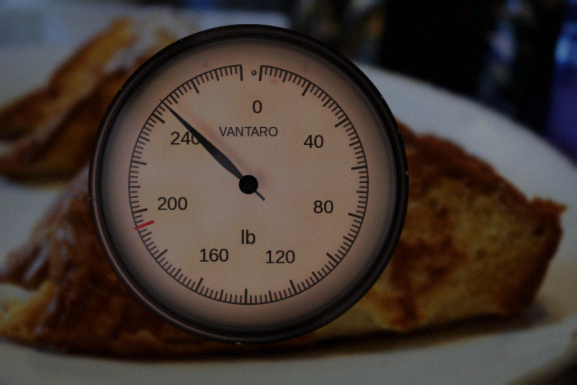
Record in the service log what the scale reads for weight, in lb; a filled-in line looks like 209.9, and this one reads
246
